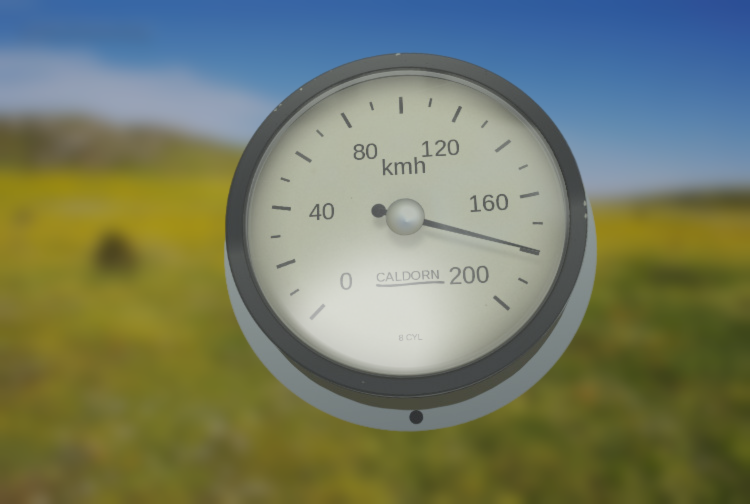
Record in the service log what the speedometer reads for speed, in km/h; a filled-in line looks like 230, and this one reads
180
